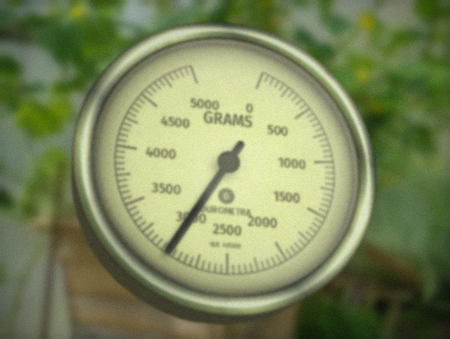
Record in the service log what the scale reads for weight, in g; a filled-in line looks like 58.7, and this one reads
3000
